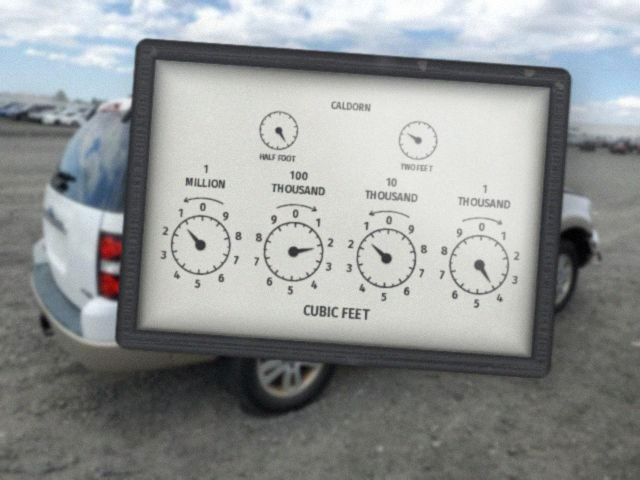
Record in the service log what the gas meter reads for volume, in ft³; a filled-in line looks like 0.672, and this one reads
121400
